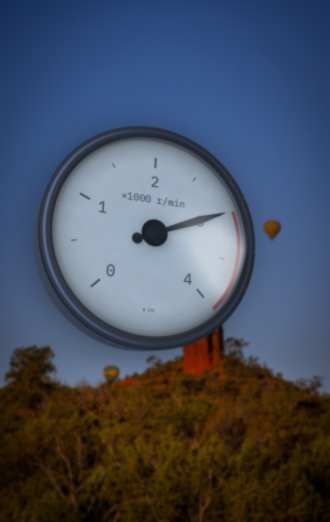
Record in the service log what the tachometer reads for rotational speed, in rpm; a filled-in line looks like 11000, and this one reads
3000
